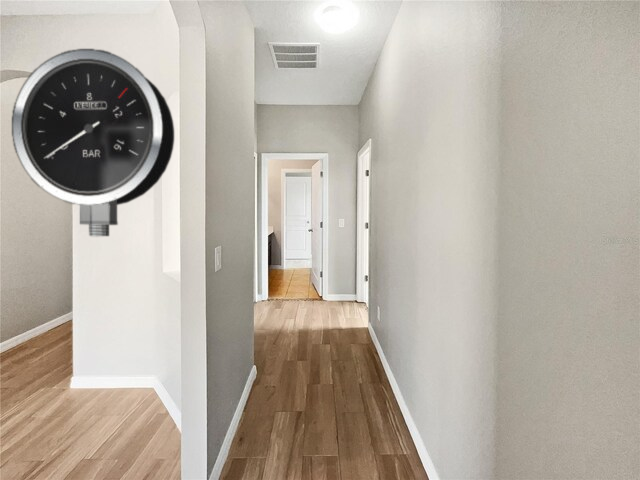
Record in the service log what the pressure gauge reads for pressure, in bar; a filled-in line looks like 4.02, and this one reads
0
